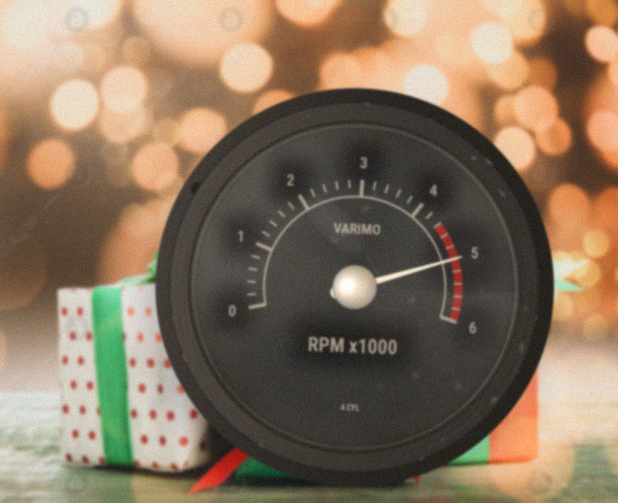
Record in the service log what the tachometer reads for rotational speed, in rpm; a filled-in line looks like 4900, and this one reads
5000
